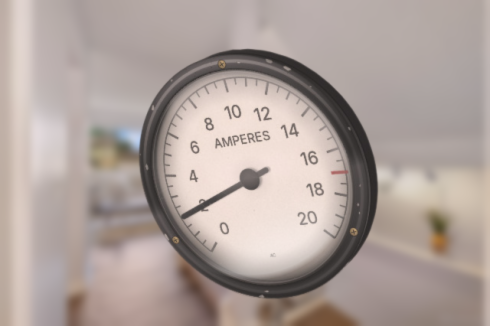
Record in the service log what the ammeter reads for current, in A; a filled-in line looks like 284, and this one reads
2
